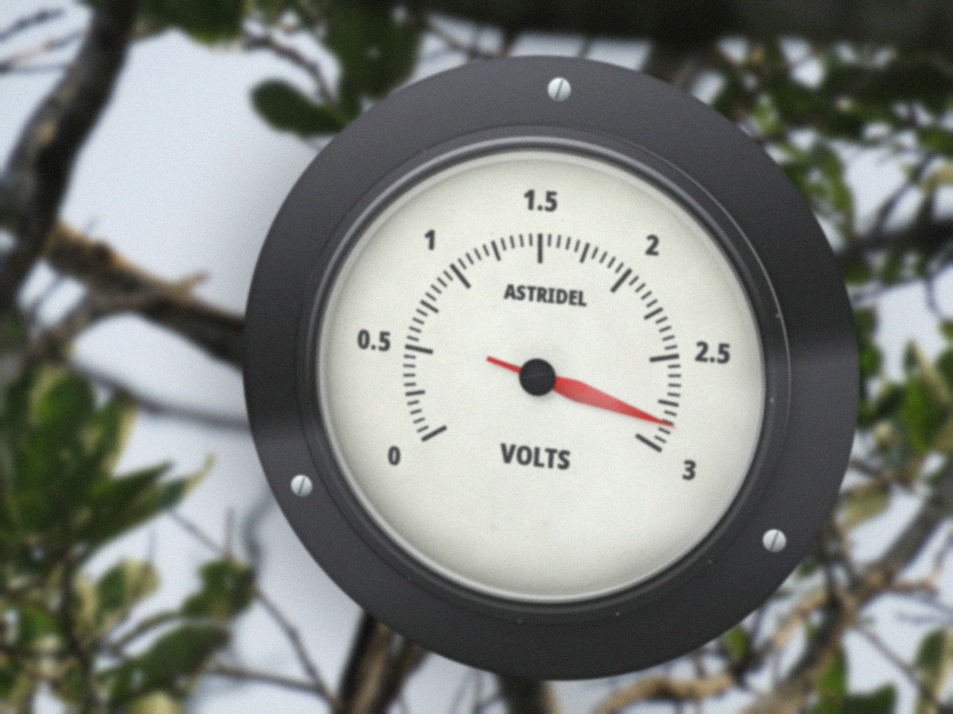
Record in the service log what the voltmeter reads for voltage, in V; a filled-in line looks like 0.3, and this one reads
2.85
